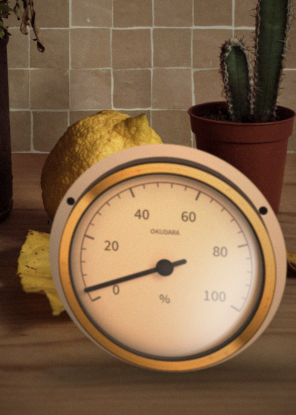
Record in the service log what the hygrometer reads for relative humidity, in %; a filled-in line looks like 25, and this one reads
4
